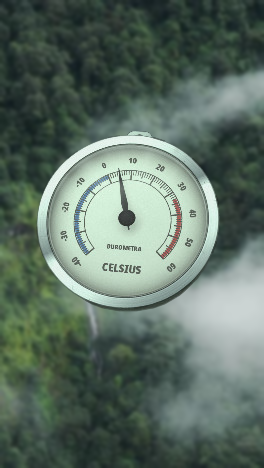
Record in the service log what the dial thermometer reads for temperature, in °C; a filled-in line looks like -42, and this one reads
5
